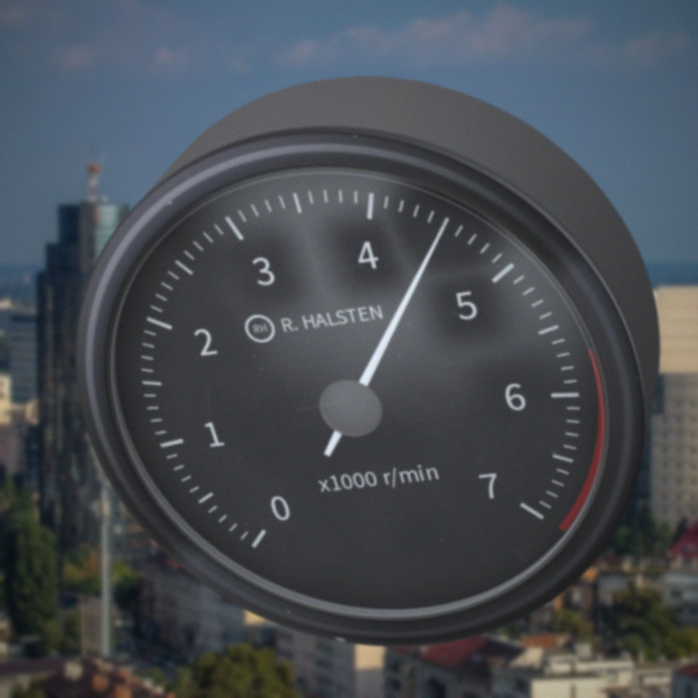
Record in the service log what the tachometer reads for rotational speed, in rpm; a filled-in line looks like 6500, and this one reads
4500
